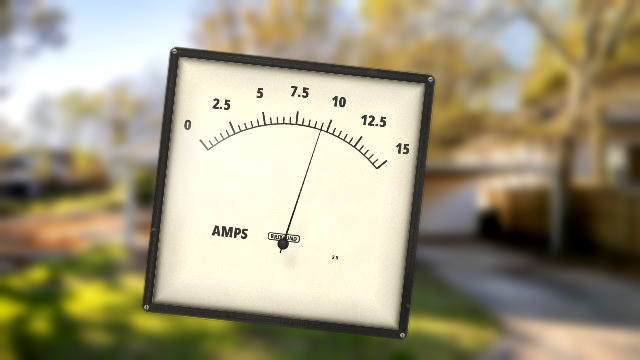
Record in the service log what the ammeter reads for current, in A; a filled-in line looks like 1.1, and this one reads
9.5
